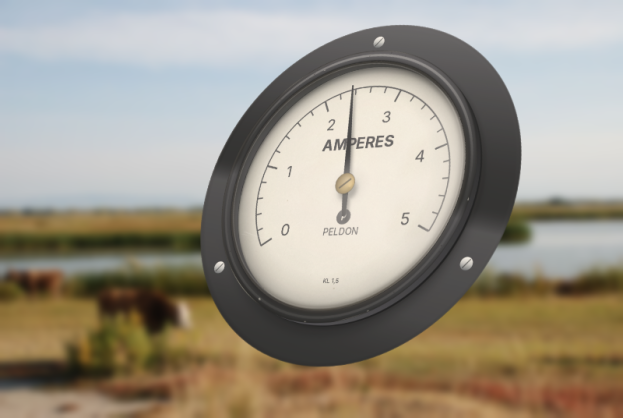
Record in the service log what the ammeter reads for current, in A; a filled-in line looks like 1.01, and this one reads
2.4
